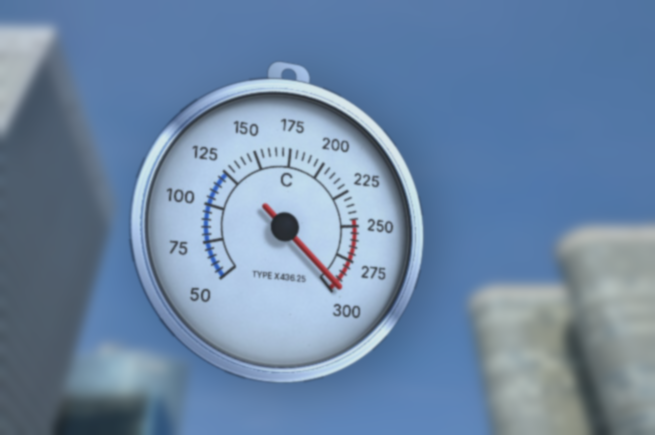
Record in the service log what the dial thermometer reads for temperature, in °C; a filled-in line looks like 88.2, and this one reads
295
